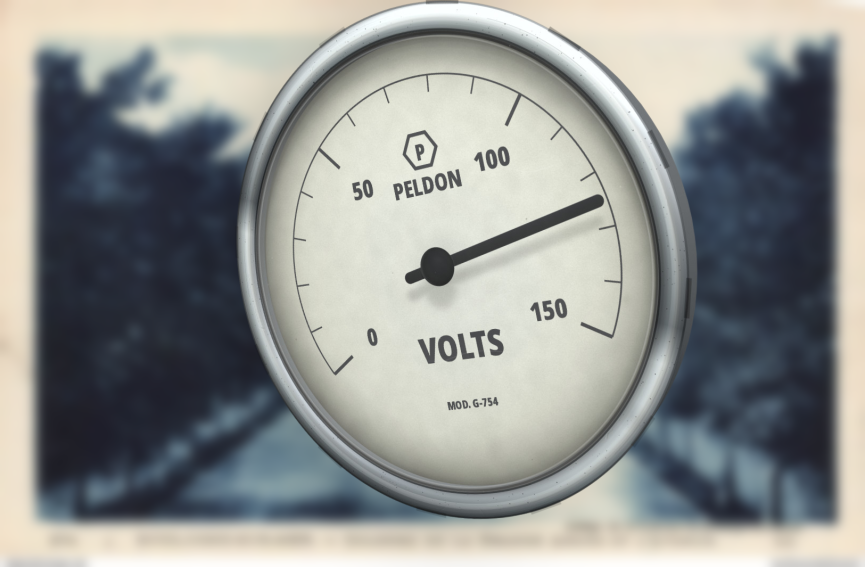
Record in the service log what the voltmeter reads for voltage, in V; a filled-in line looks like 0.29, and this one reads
125
